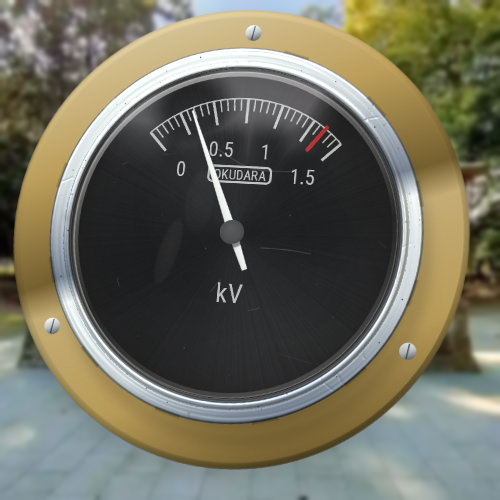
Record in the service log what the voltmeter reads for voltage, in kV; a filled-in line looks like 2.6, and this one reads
0.35
